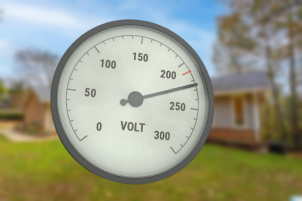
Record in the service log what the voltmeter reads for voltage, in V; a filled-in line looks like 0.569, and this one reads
225
